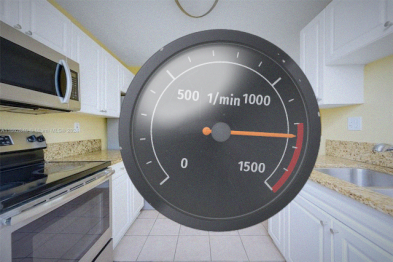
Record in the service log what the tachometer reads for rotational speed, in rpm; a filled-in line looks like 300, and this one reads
1250
